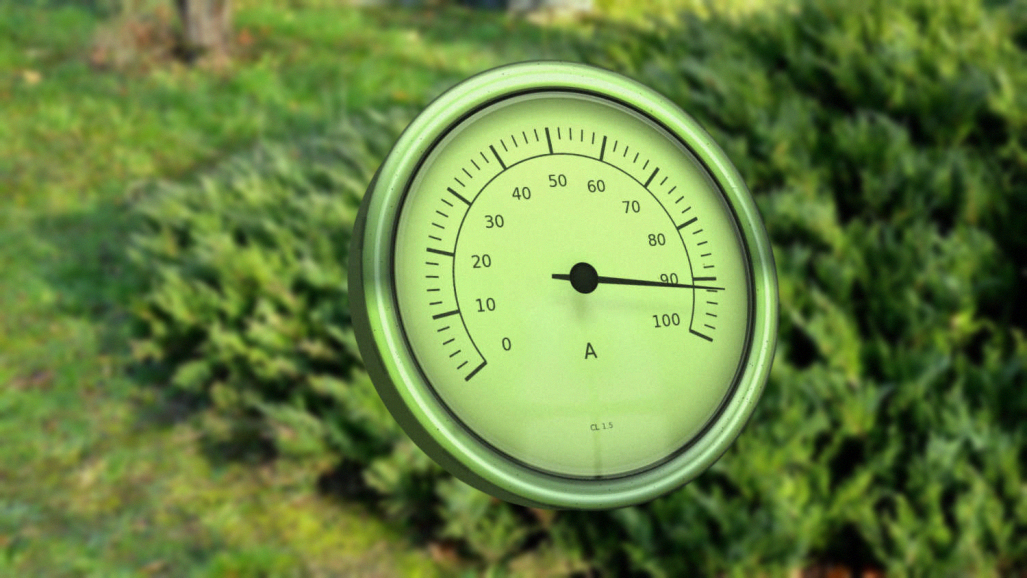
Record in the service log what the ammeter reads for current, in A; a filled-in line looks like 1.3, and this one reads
92
